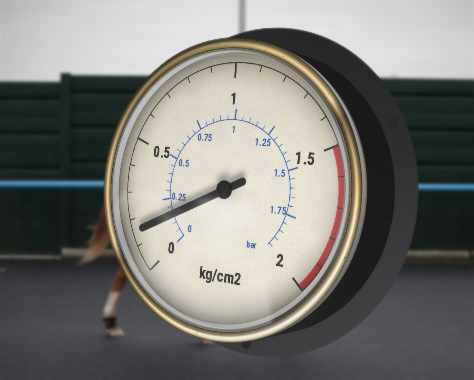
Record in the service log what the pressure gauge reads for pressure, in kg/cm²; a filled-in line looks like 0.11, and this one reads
0.15
